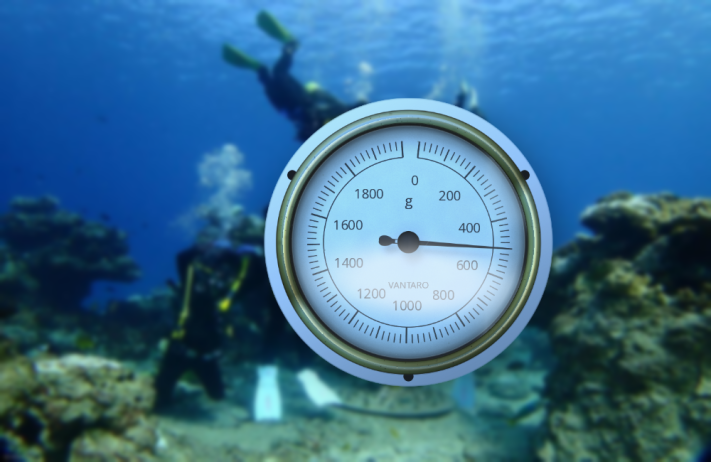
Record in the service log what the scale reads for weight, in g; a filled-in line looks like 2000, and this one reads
500
